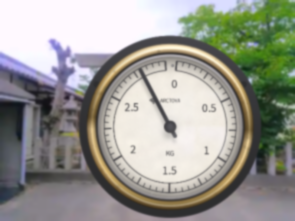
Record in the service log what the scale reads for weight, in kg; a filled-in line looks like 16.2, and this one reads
2.8
